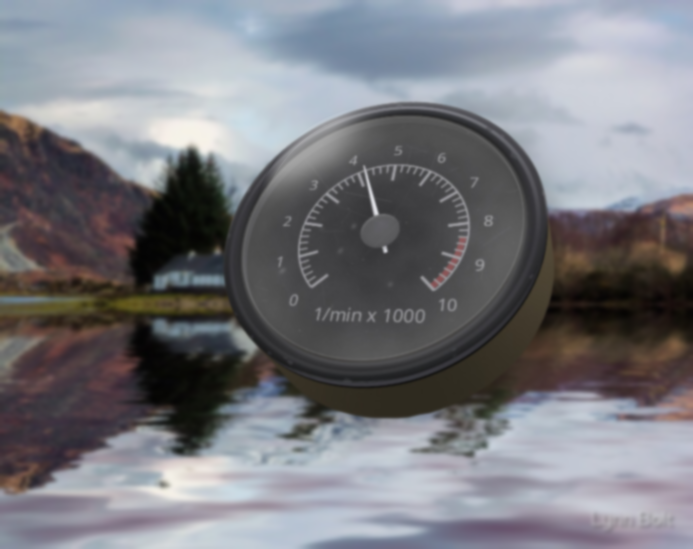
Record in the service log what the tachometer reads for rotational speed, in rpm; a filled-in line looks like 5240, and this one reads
4200
